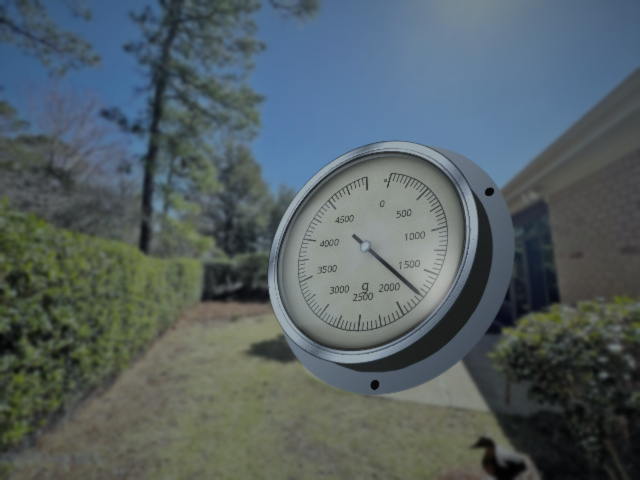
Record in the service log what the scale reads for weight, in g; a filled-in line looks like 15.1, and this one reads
1750
